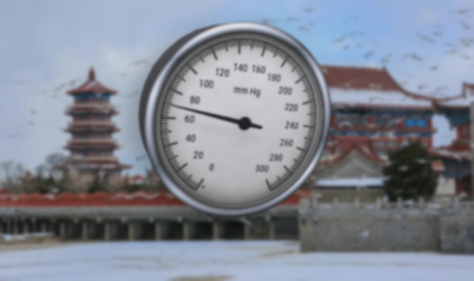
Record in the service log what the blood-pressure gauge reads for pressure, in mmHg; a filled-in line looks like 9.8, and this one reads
70
